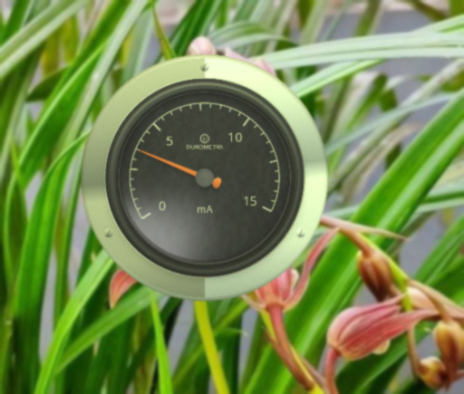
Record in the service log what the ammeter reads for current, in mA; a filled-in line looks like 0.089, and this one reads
3.5
